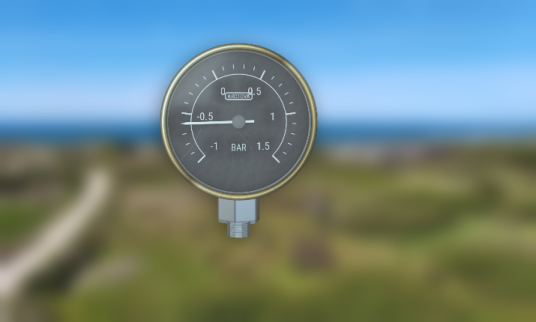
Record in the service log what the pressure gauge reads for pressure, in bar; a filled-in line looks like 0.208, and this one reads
-0.6
